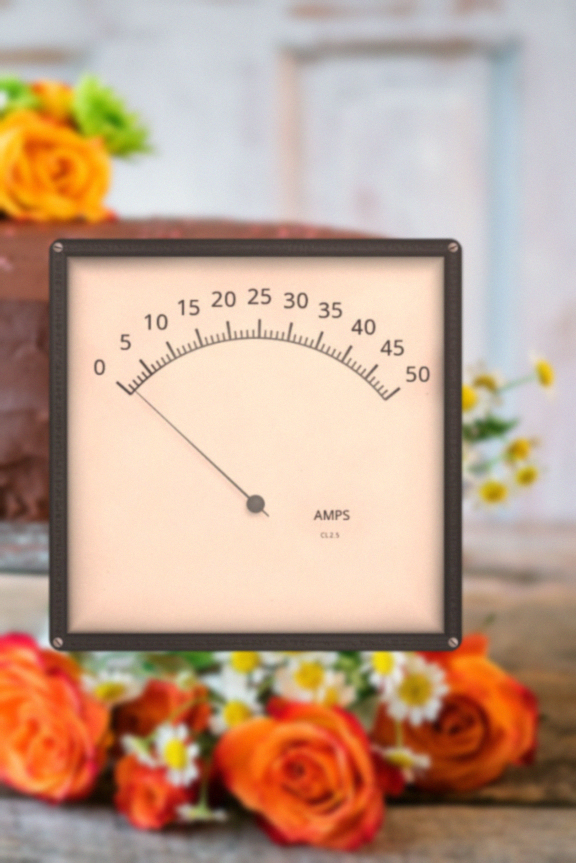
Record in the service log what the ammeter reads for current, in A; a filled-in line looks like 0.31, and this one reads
1
